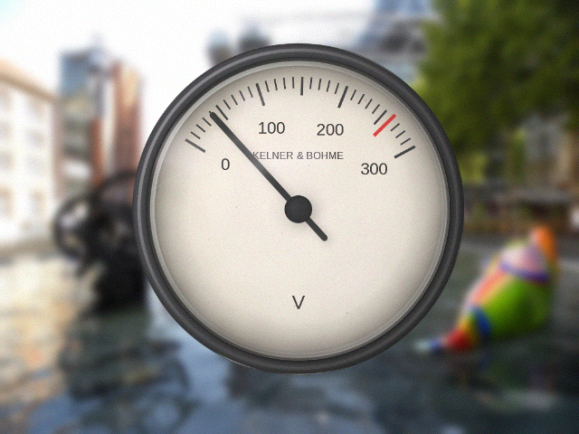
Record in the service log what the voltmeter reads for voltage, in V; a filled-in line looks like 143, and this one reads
40
